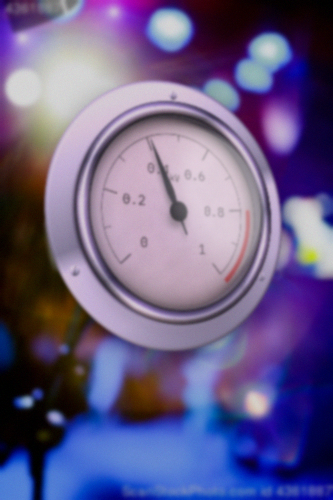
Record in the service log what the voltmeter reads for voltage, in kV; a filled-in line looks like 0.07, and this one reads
0.4
